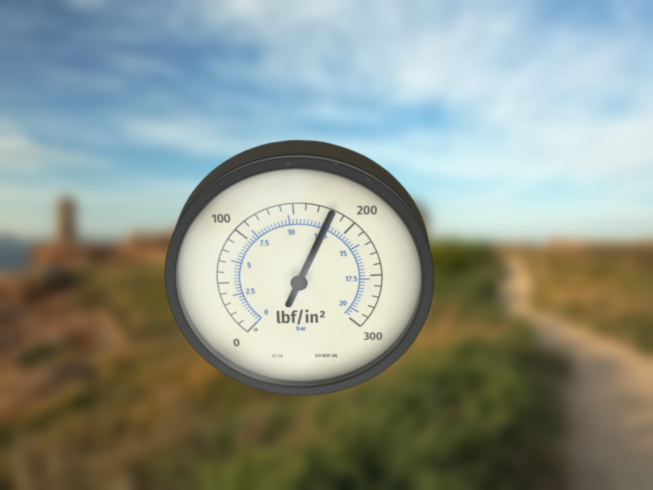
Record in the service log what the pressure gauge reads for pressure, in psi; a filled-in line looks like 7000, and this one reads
180
